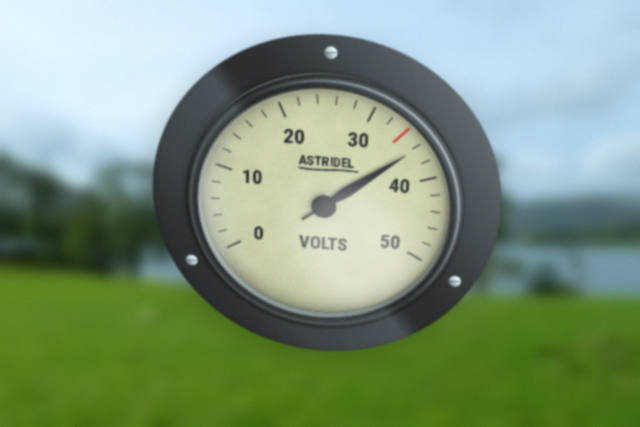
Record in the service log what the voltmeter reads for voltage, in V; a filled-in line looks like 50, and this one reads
36
